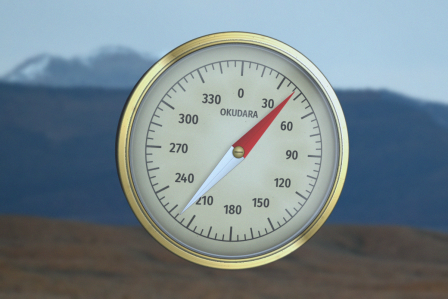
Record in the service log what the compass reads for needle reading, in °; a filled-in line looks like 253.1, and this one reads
40
